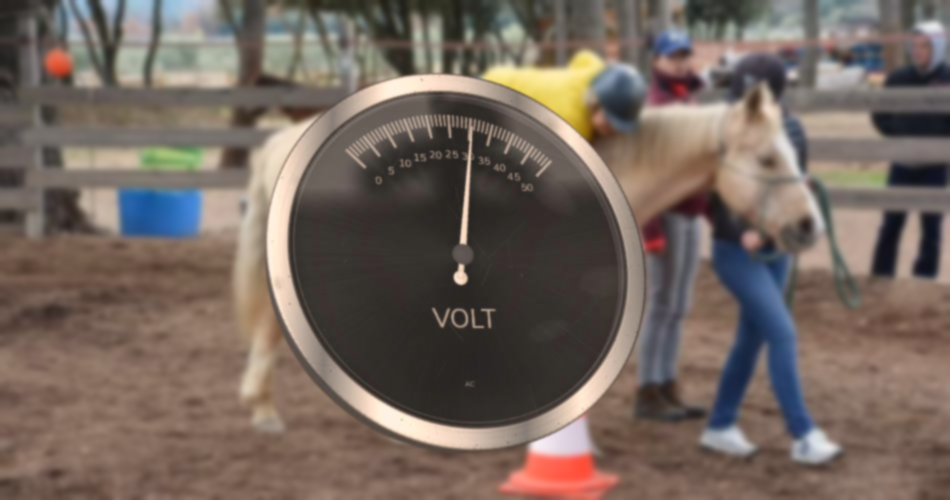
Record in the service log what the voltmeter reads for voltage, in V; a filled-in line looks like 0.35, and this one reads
30
